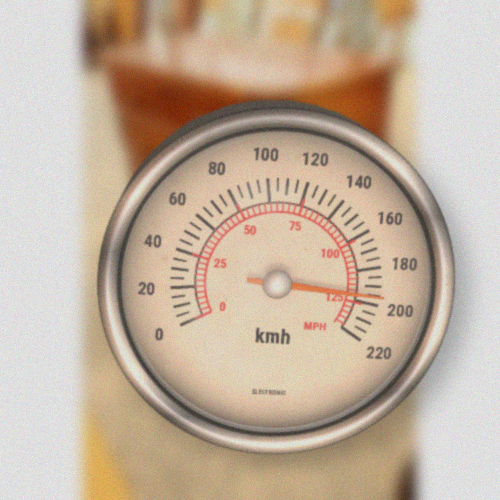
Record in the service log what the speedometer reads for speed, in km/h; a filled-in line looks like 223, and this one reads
195
